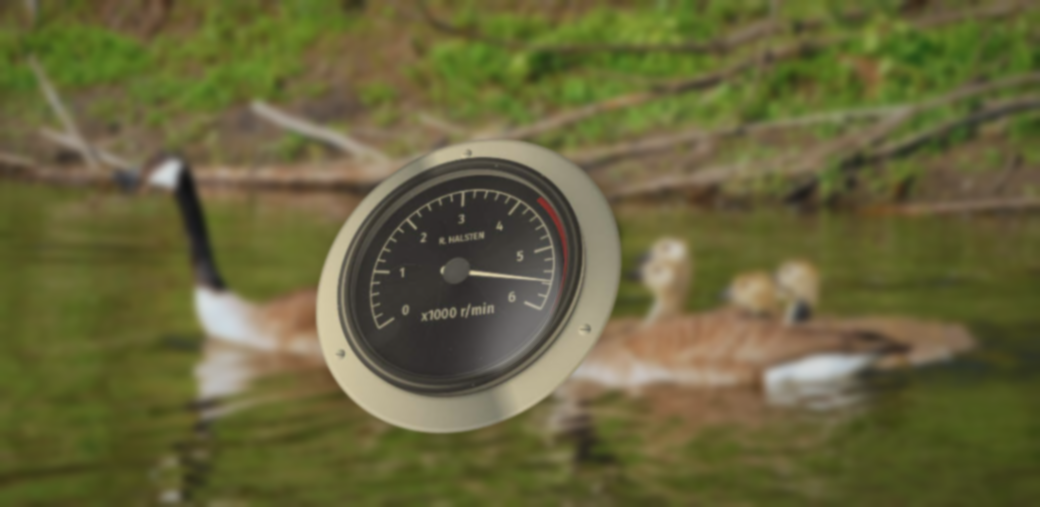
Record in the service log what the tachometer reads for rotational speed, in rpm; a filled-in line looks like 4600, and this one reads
5600
